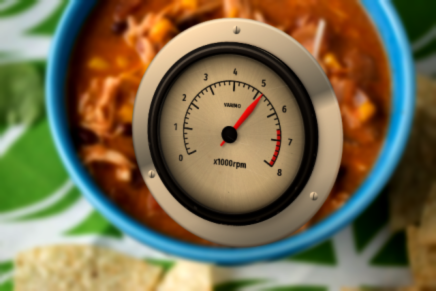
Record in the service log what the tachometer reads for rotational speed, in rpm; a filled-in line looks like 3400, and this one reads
5200
